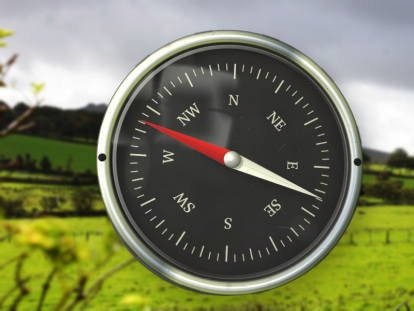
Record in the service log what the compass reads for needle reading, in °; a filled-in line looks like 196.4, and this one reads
290
